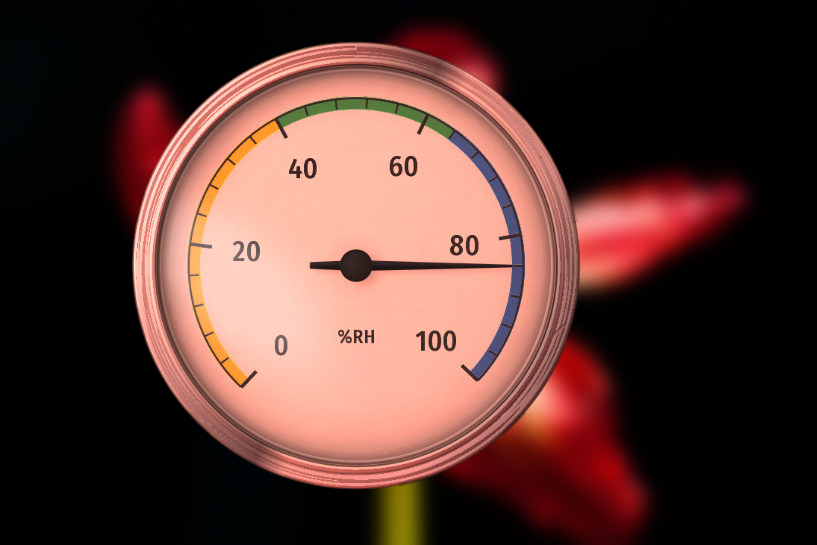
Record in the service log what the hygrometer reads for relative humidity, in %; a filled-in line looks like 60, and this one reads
84
